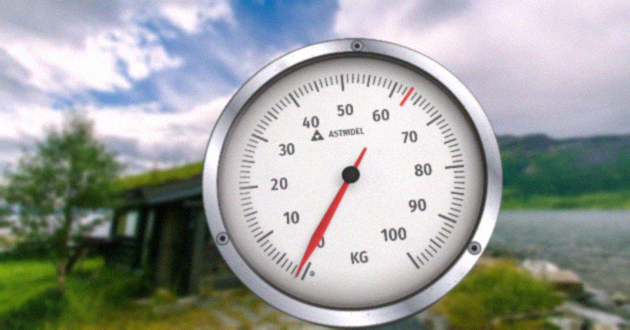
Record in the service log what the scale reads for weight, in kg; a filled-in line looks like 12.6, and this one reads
1
